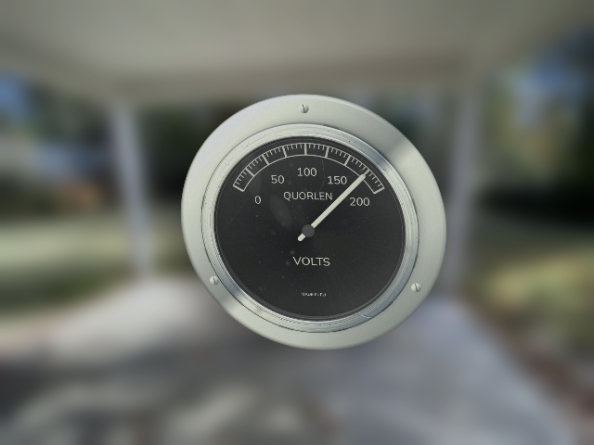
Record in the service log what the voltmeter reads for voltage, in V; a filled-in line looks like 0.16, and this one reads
175
